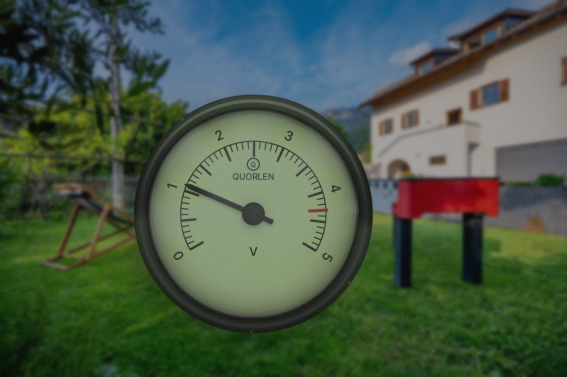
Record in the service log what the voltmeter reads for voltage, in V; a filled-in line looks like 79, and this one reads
1.1
